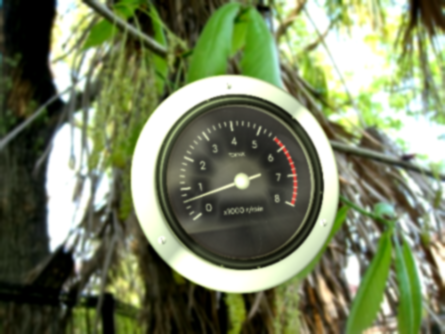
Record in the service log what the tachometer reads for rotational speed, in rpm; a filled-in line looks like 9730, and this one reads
600
